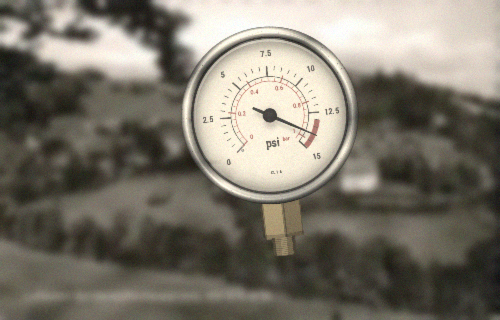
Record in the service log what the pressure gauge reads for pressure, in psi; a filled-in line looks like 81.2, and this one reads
14
